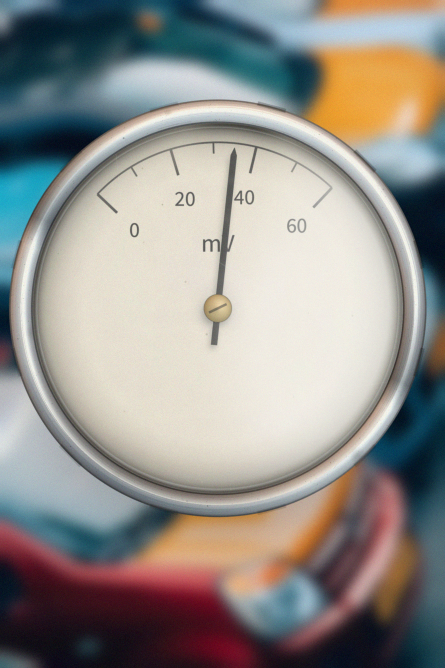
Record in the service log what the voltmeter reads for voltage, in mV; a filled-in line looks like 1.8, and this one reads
35
